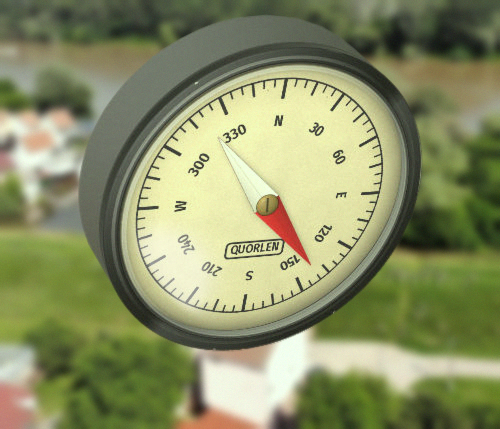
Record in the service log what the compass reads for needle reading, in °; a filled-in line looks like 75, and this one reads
140
